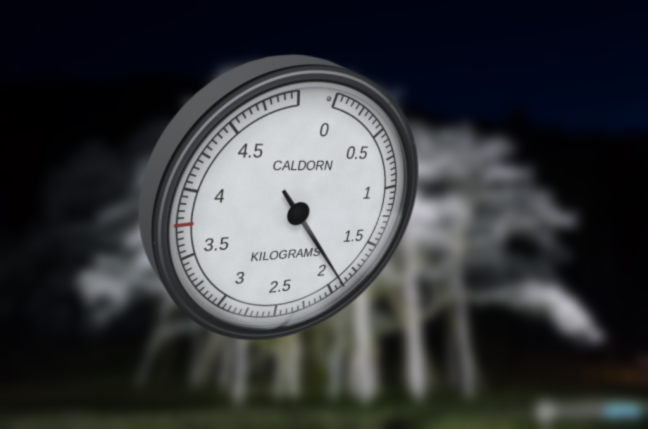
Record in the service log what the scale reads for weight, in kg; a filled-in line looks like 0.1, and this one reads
1.9
